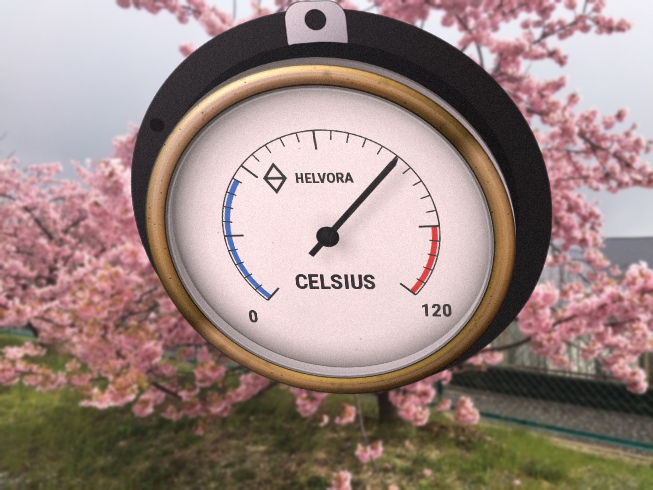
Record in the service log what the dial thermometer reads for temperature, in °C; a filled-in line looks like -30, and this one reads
80
